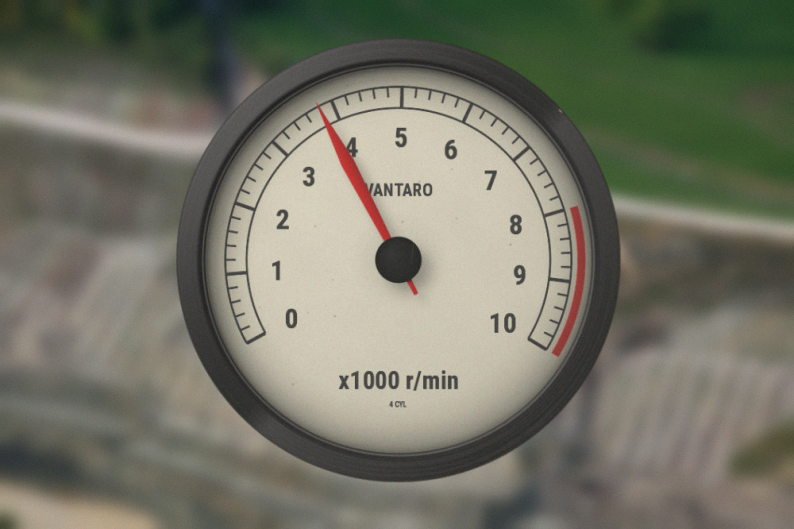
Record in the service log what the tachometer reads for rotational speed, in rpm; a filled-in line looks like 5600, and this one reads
3800
